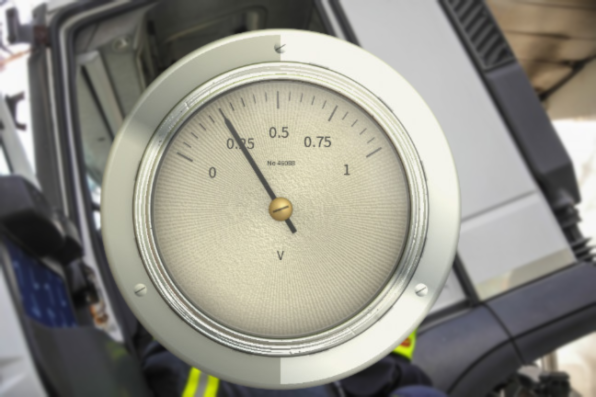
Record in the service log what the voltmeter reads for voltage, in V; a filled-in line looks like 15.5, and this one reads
0.25
